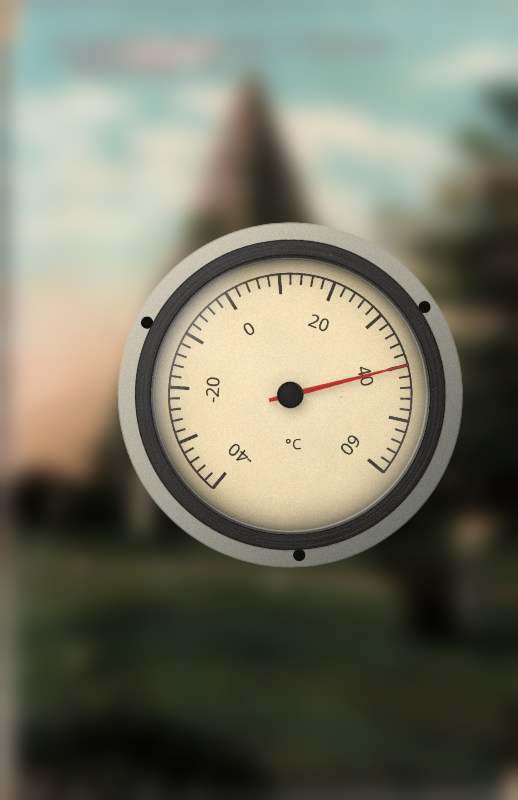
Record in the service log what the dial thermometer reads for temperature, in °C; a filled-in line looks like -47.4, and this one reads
40
